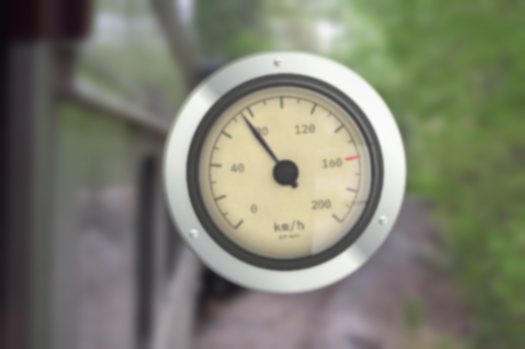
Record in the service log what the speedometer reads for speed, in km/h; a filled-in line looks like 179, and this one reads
75
